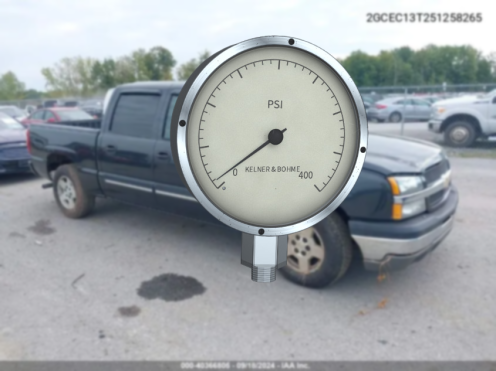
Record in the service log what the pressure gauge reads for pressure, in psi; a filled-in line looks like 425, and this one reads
10
